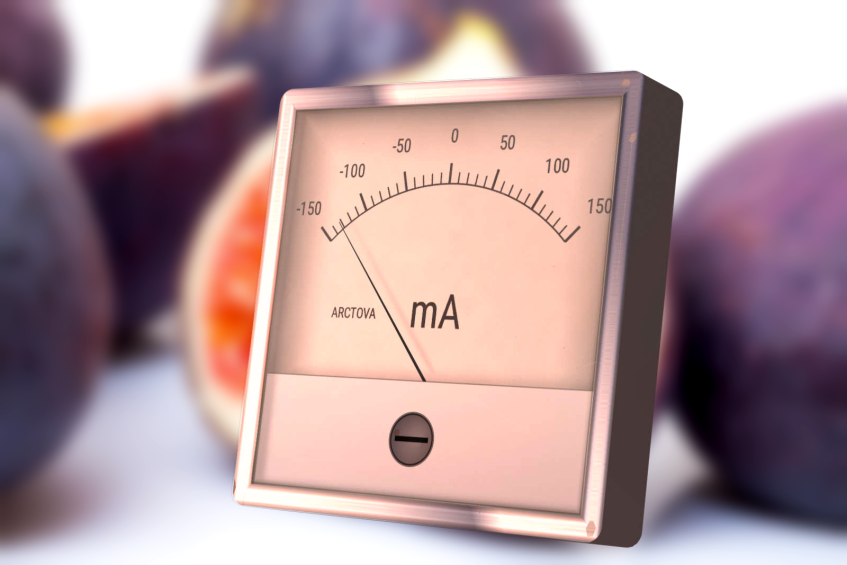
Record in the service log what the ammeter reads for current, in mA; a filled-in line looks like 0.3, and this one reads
-130
